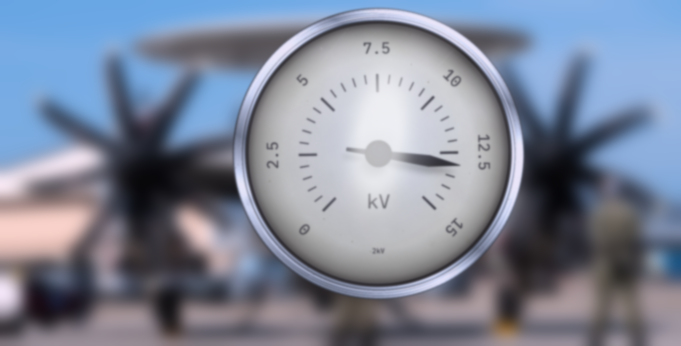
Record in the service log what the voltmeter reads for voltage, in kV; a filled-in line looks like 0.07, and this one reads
13
